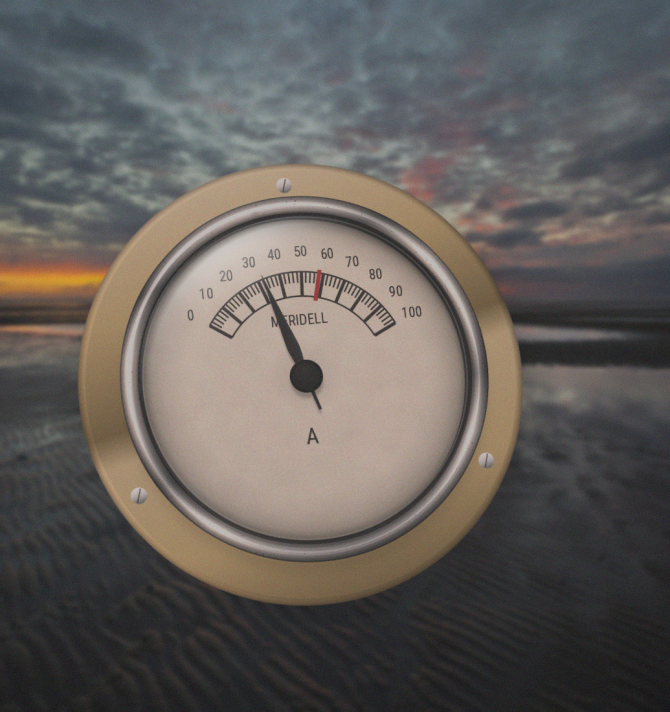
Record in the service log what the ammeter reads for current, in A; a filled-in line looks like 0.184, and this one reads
32
